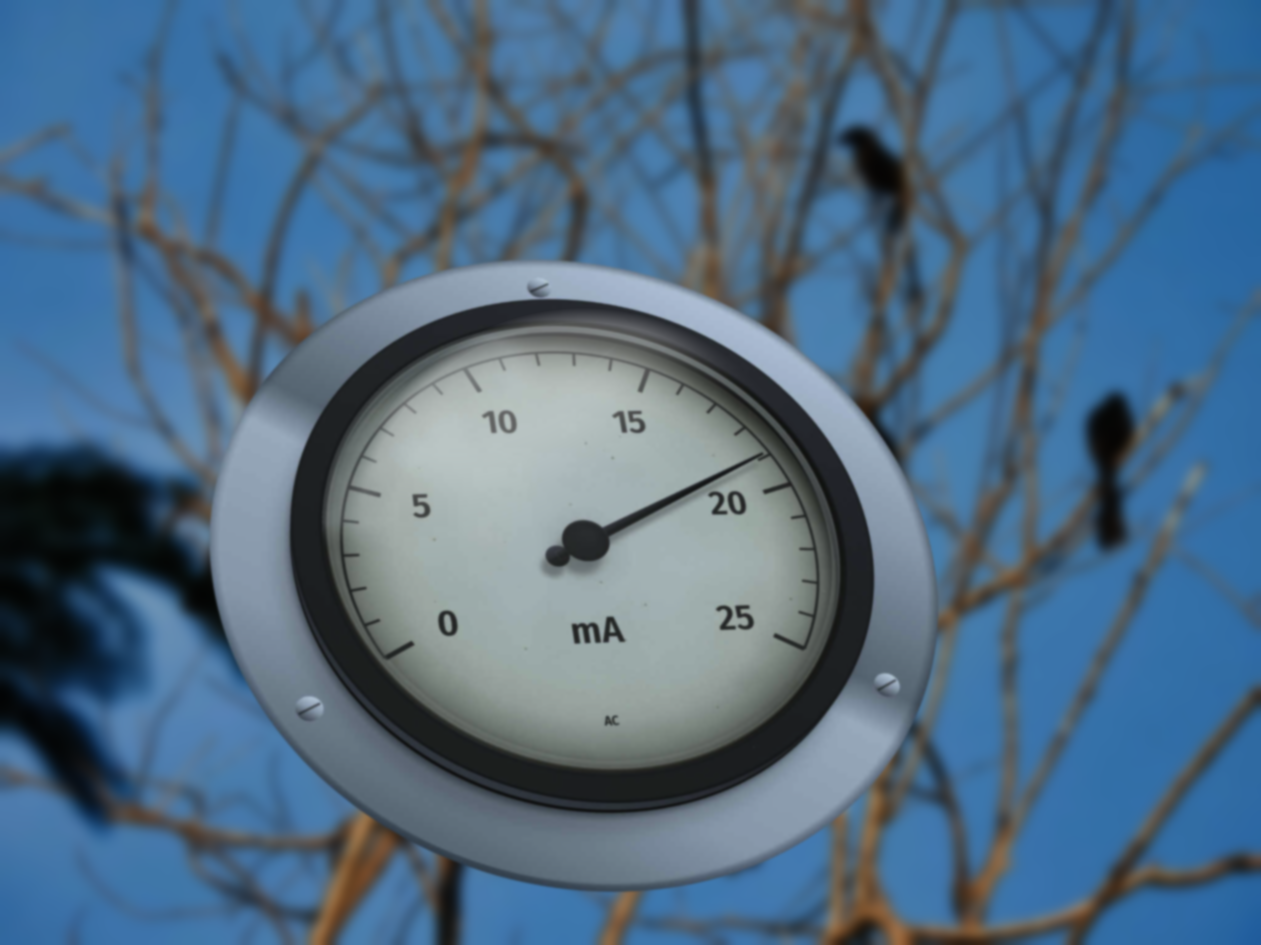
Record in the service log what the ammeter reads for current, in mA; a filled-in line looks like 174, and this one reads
19
